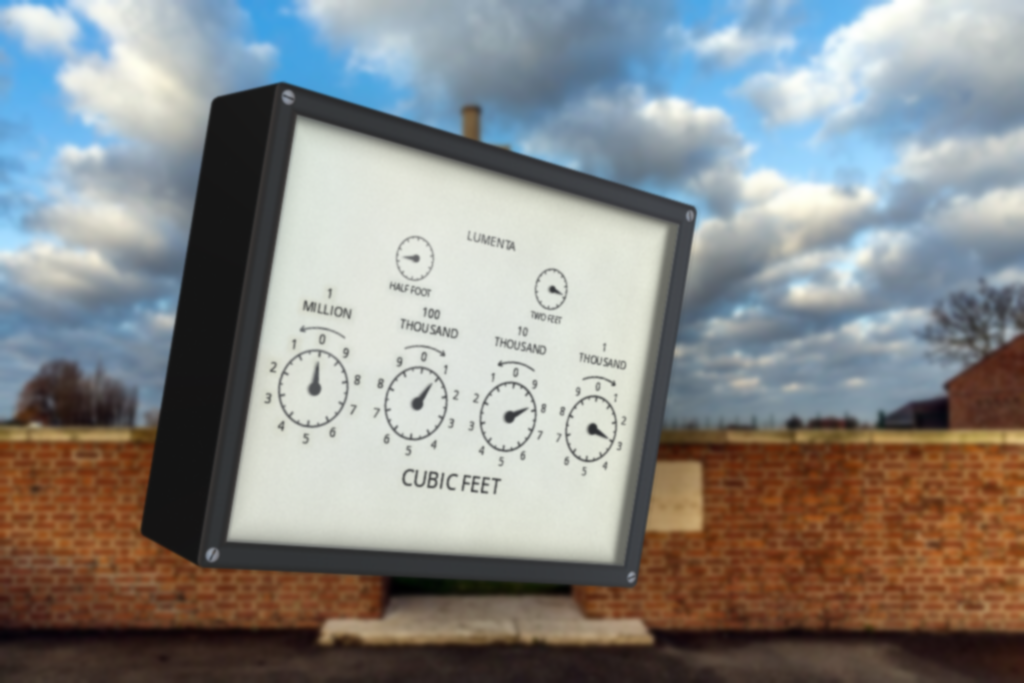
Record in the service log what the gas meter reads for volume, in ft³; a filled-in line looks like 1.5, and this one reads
8300
